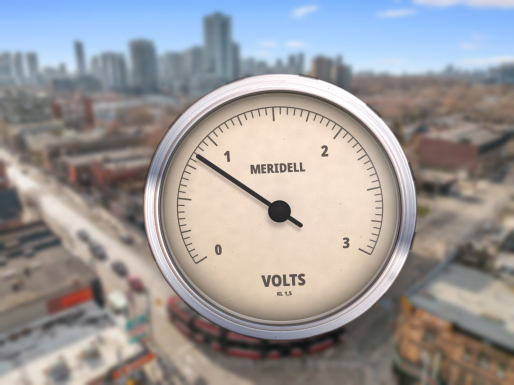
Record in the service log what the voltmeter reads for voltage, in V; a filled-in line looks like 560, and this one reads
0.85
